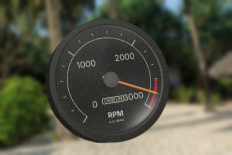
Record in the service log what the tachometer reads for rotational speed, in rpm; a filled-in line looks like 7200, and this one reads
2800
